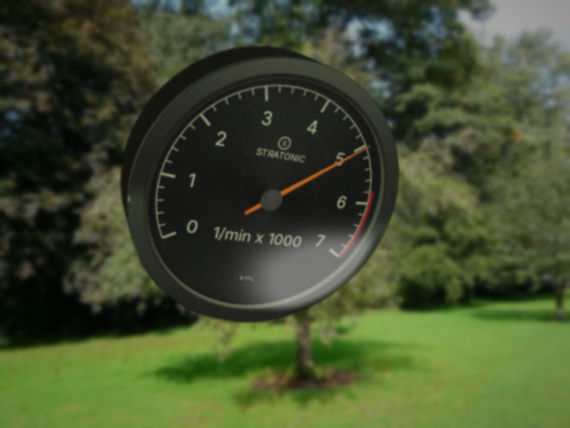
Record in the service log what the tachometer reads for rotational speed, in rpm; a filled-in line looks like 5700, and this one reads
5000
